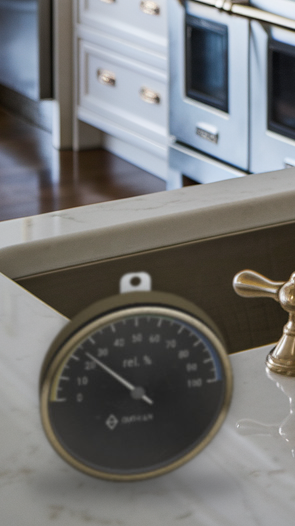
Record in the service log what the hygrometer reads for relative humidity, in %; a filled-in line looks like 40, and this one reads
25
